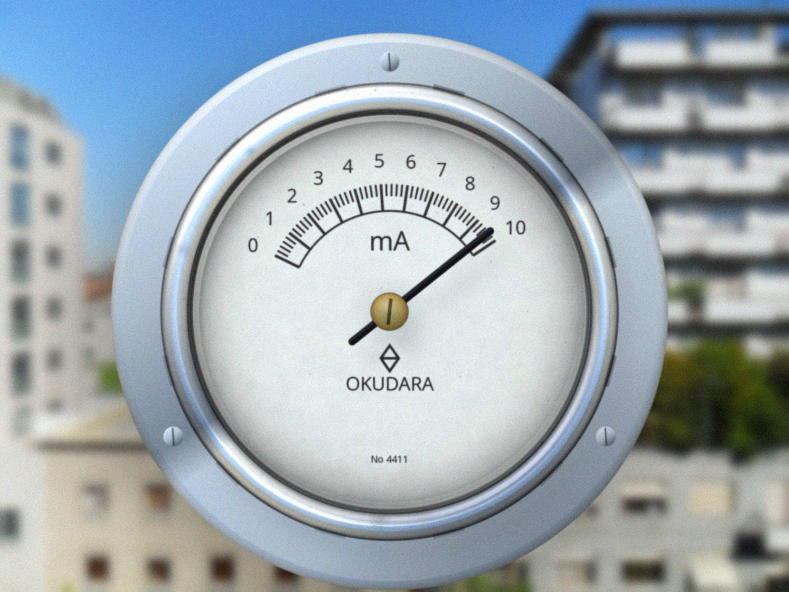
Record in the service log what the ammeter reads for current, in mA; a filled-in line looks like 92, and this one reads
9.6
